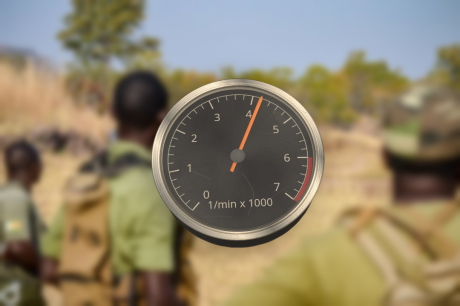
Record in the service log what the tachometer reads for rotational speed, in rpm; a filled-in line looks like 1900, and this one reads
4200
